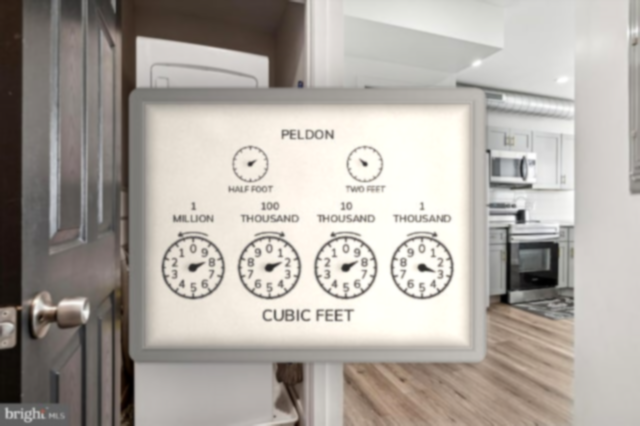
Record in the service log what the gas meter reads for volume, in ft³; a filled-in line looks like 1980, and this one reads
818300
